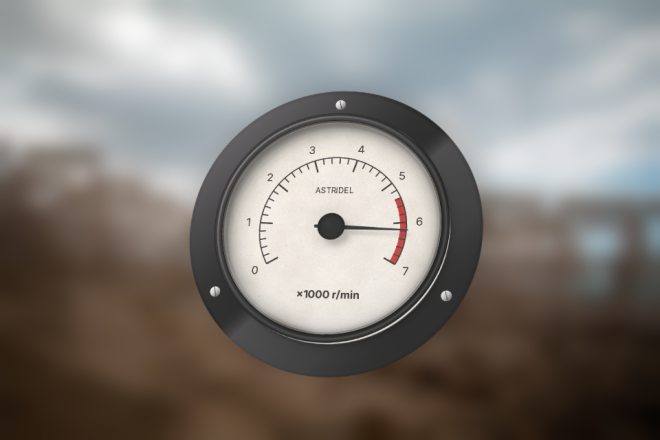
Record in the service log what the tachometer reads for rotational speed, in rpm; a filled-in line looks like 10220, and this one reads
6200
